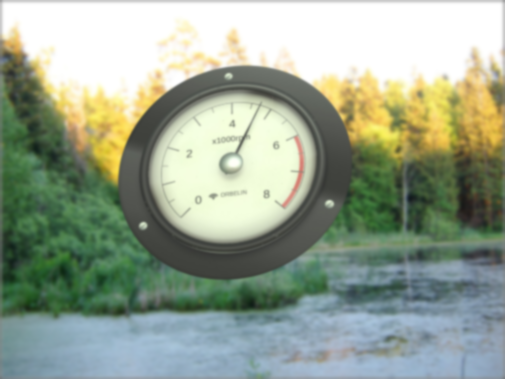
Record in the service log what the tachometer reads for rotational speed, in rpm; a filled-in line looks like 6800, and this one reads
4750
